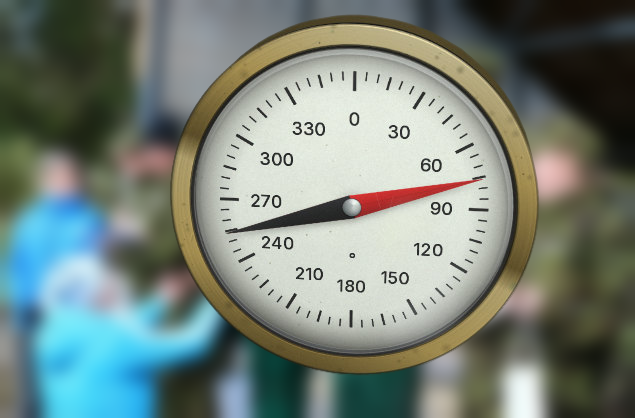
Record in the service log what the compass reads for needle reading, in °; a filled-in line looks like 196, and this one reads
75
